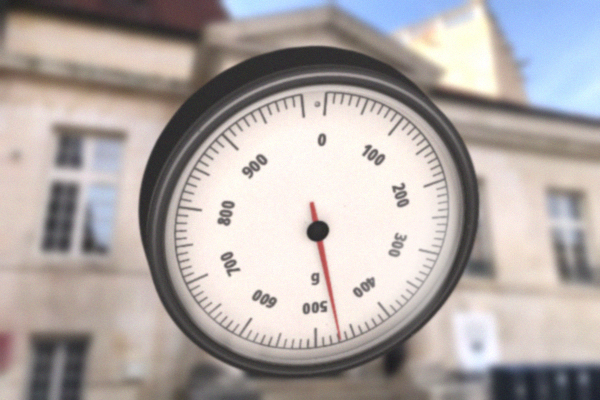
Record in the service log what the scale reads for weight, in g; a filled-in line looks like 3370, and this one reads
470
